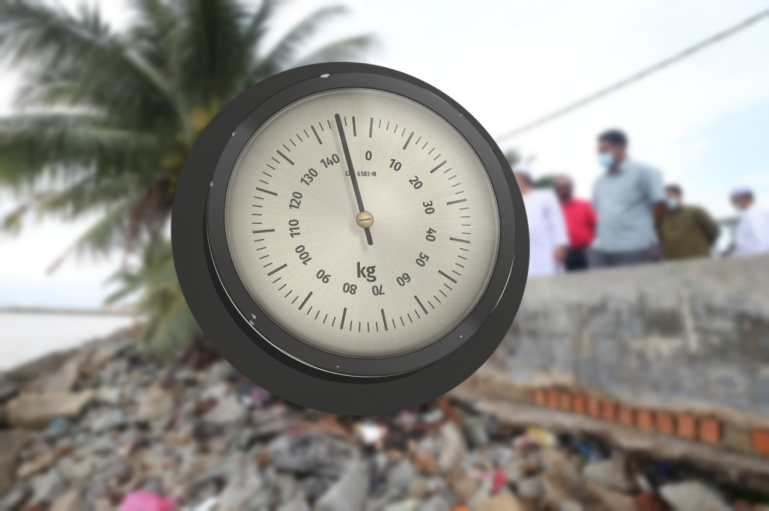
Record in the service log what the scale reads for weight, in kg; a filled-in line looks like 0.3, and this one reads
146
